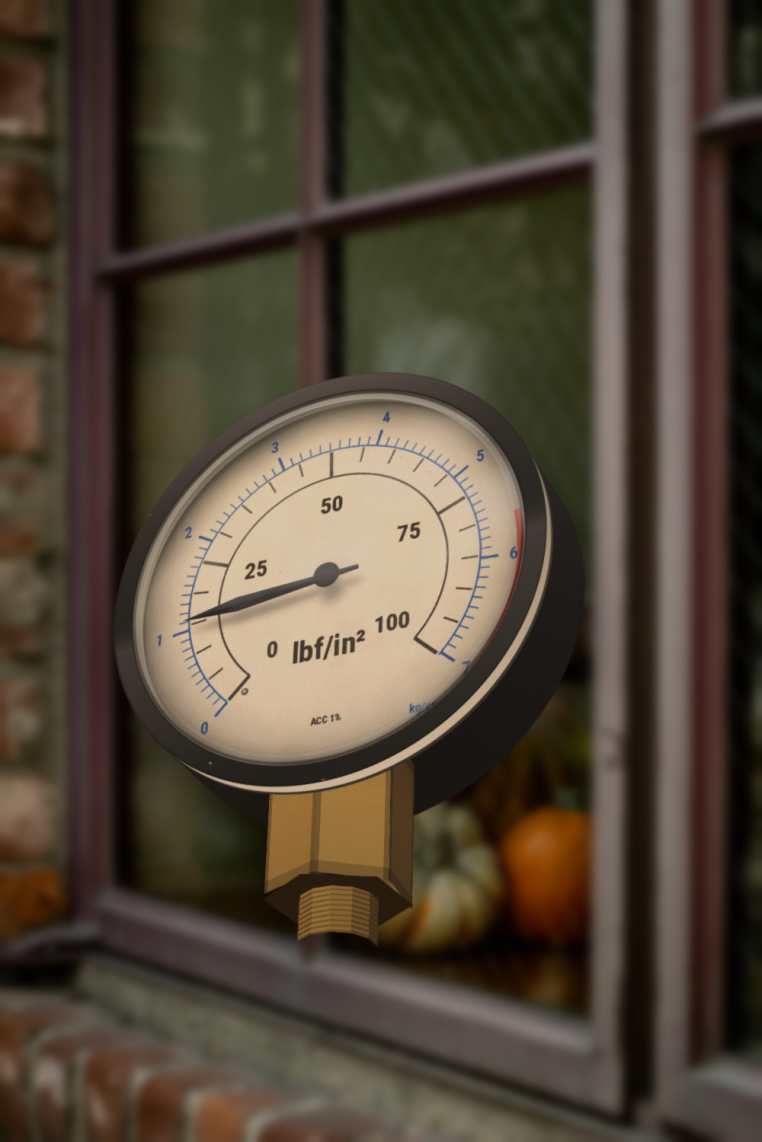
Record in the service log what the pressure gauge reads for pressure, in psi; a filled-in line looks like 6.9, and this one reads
15
